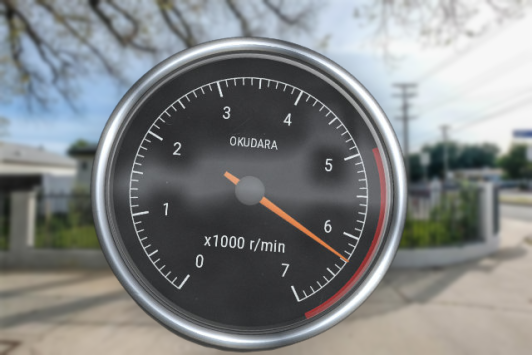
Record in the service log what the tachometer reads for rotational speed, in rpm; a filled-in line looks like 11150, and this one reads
6300
